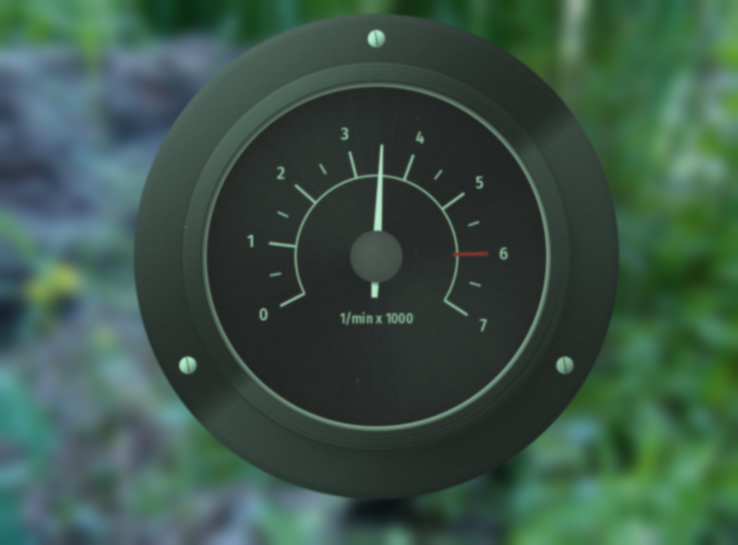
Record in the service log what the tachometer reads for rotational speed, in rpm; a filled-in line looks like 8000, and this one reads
3500
